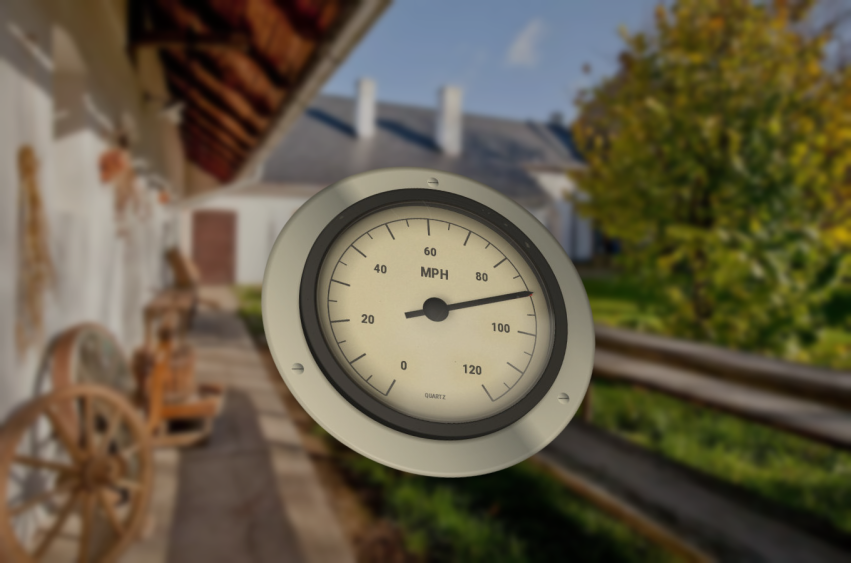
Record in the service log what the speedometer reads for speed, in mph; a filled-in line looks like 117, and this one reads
90
